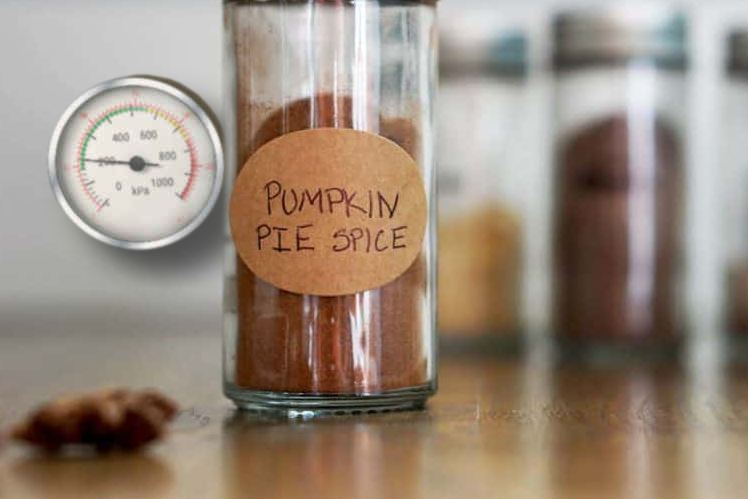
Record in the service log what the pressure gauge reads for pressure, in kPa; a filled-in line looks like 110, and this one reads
200
